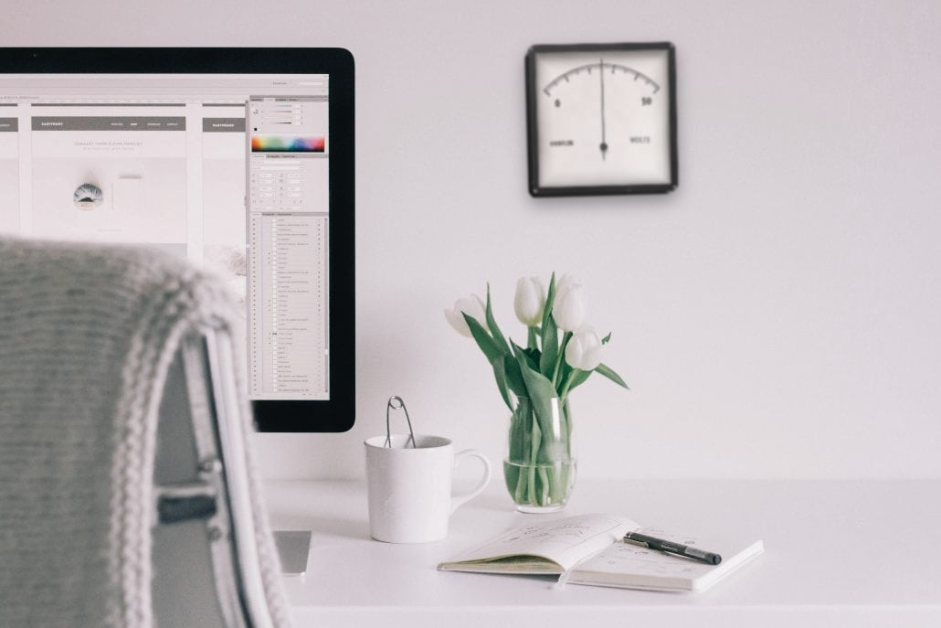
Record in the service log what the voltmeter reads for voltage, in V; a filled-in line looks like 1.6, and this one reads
25
